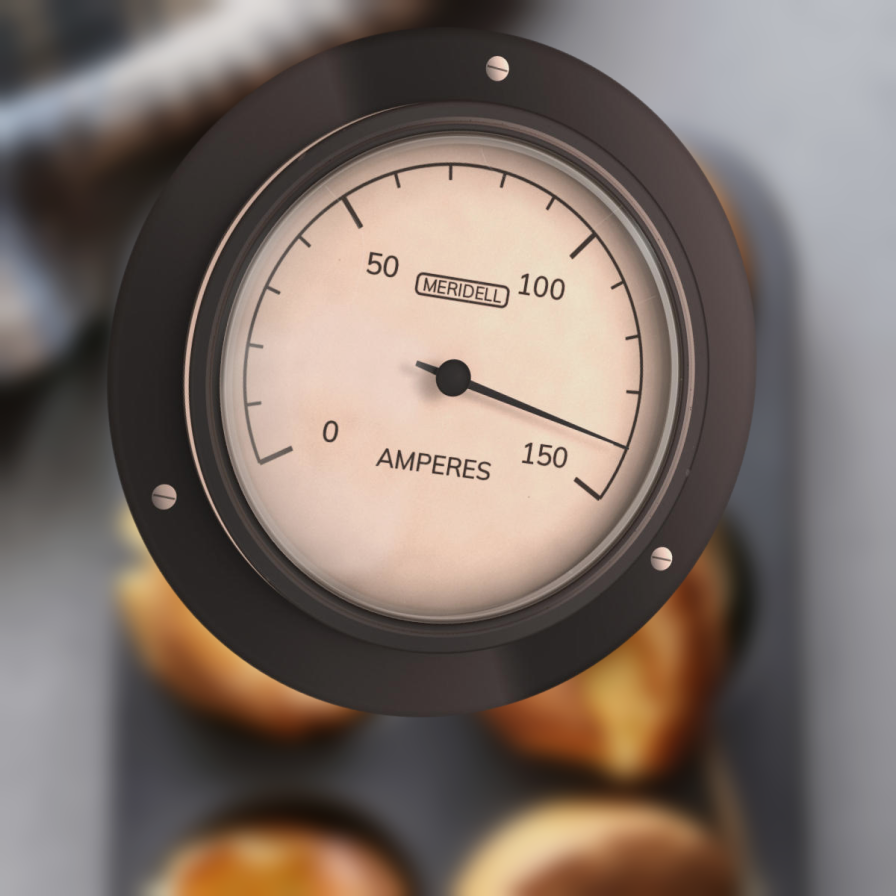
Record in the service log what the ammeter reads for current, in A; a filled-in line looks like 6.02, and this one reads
140
